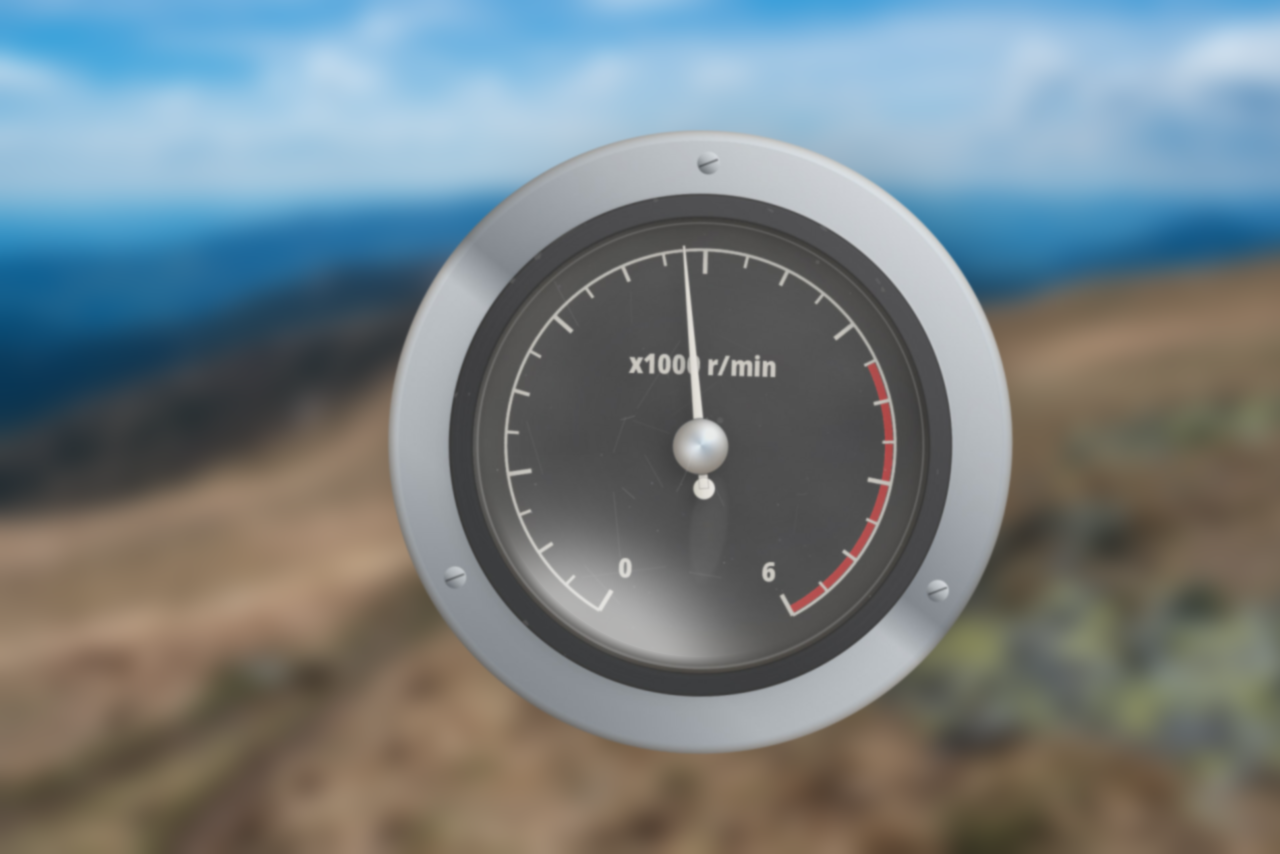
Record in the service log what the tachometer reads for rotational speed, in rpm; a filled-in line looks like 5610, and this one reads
2875
